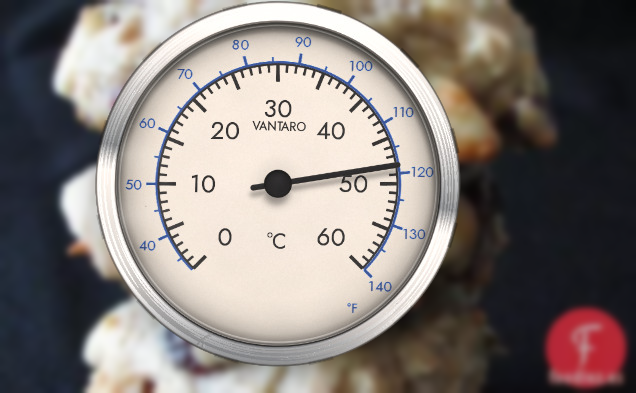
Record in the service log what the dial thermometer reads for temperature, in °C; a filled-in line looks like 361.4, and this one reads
48
